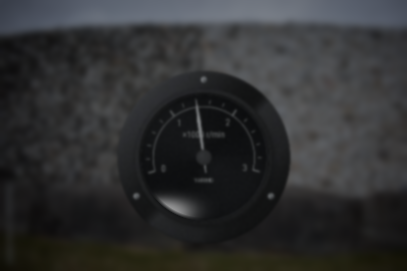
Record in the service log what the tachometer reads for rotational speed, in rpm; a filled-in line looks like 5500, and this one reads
1400
